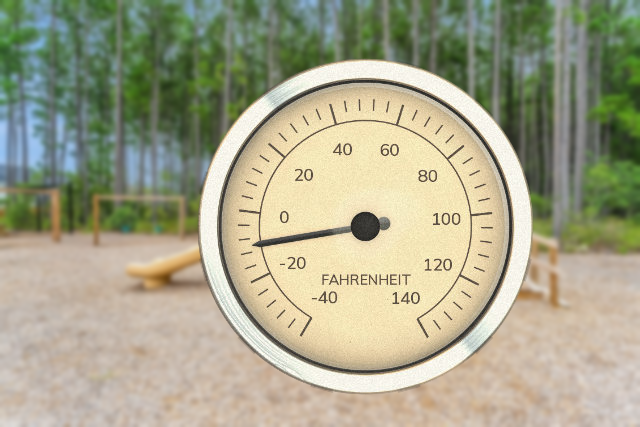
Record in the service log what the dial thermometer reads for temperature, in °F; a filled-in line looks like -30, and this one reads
-10
